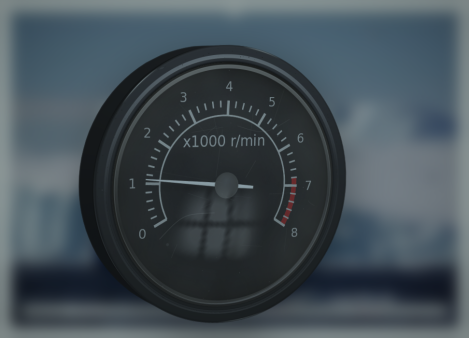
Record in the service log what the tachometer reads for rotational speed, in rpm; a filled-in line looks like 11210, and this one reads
1100
